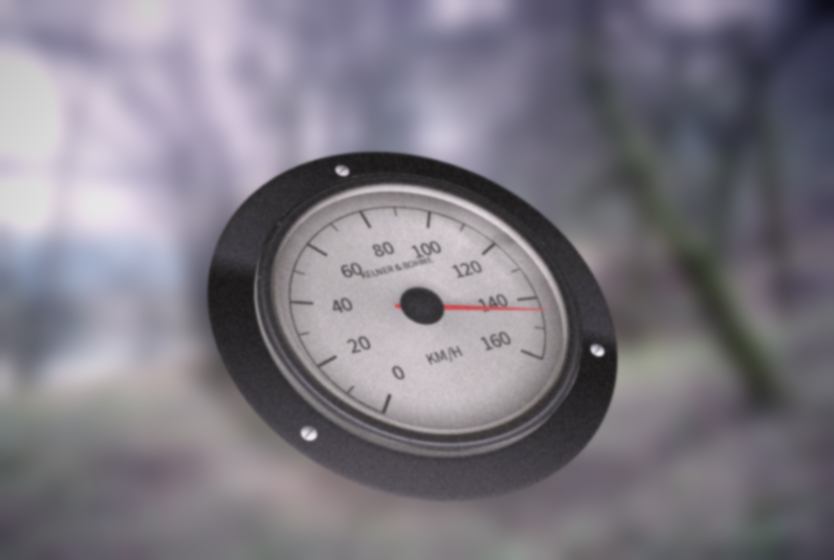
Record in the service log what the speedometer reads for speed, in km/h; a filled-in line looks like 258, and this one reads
145
